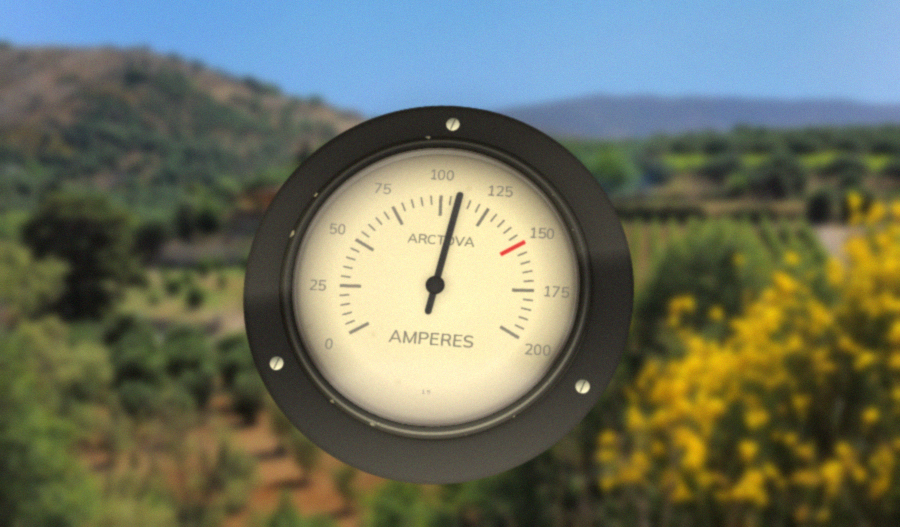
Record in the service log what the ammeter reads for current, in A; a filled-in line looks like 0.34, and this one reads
110
